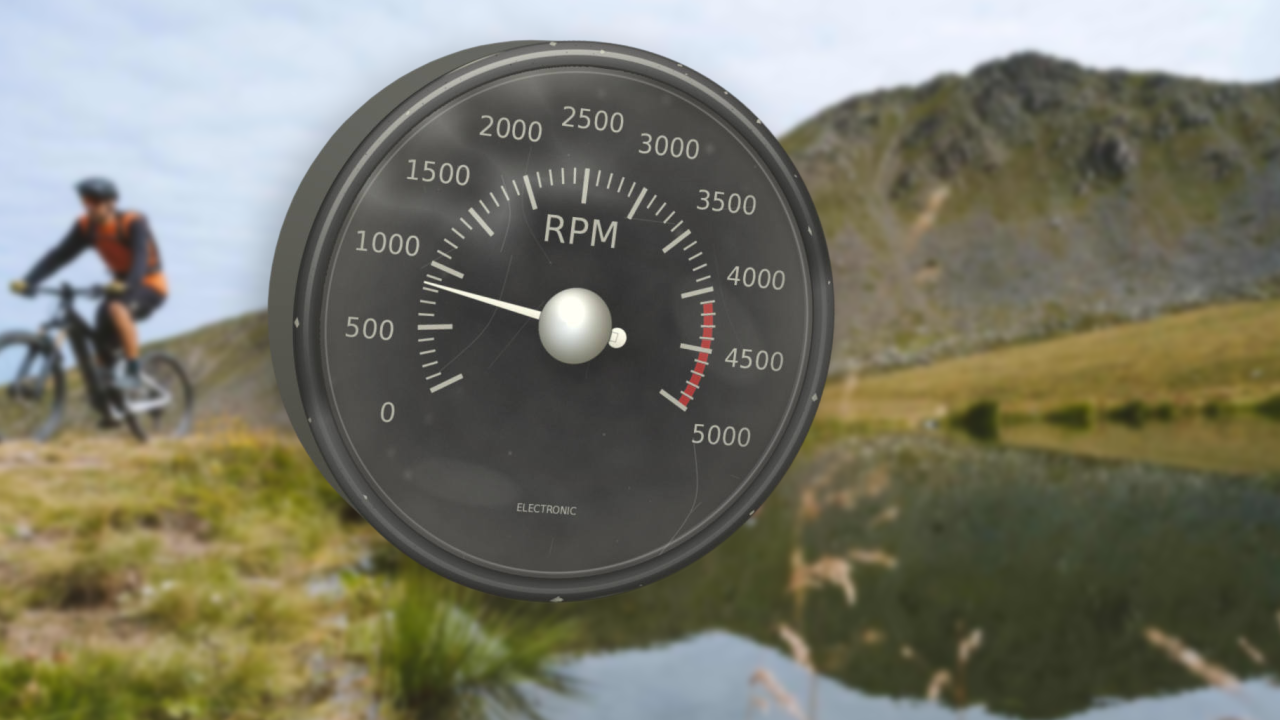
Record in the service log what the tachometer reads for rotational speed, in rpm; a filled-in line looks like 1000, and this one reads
850
